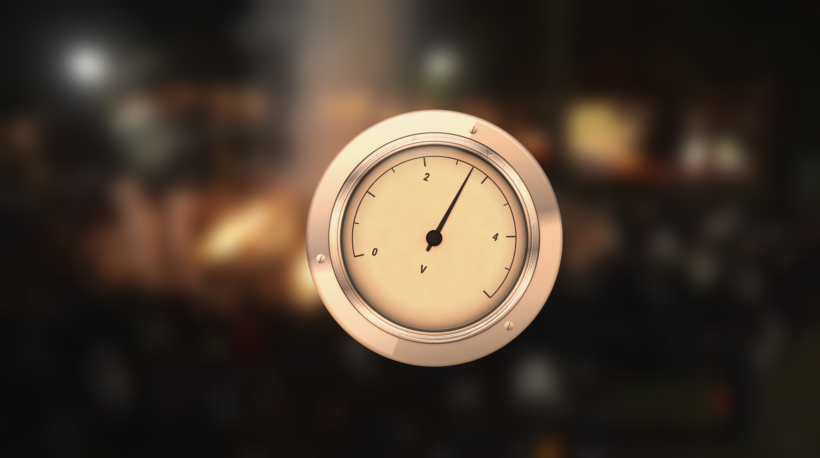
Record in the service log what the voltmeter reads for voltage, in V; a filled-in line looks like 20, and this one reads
2.75
